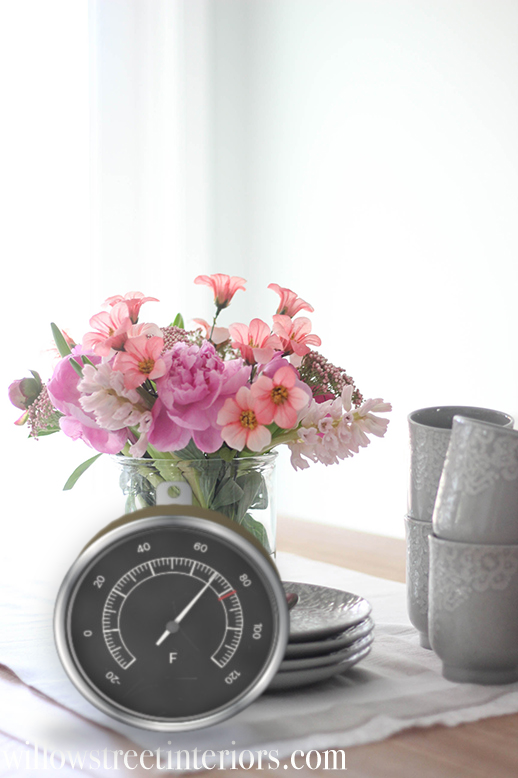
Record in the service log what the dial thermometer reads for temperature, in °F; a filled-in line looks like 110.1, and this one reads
70
